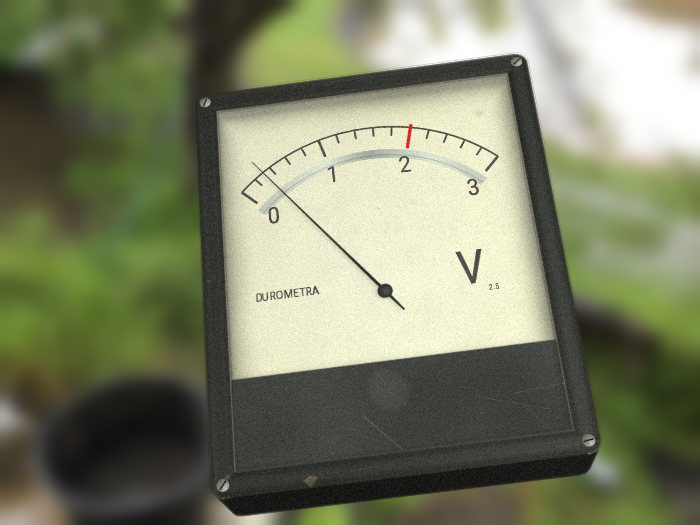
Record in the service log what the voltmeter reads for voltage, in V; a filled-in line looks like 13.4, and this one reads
0.3
